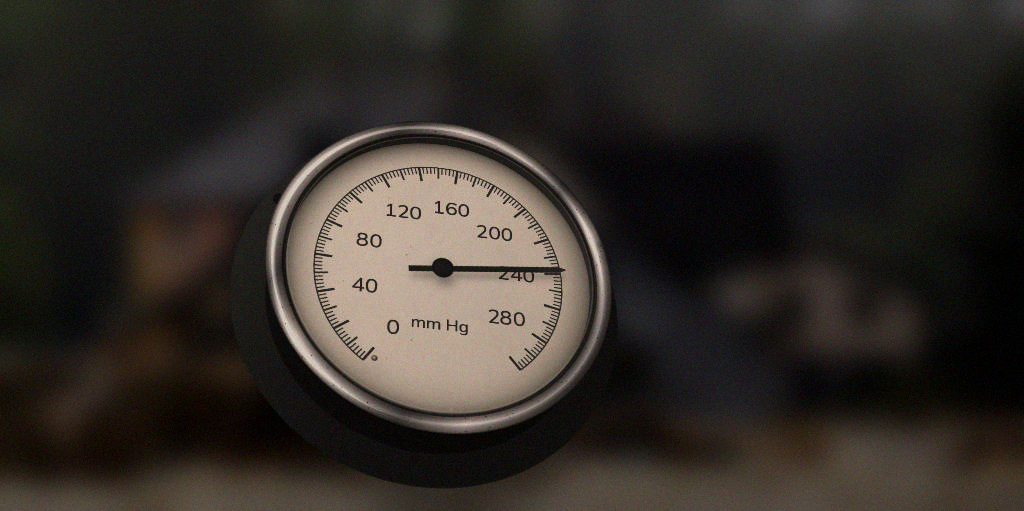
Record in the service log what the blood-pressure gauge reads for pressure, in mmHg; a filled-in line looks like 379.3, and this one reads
240
